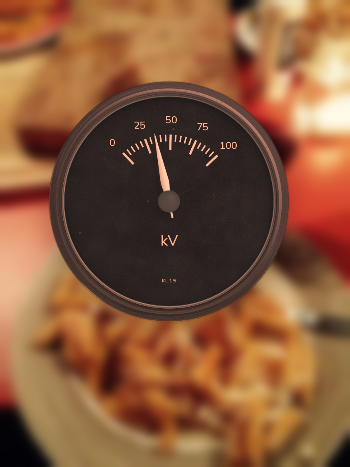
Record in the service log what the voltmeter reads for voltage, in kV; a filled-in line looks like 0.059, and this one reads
35
